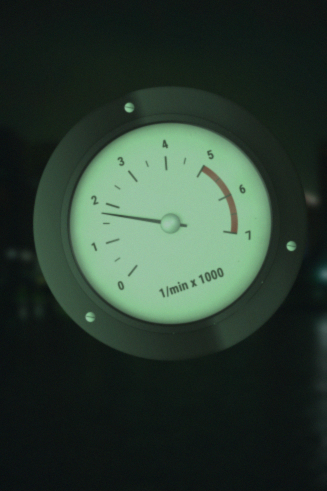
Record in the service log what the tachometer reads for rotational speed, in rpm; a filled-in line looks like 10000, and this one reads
1750
